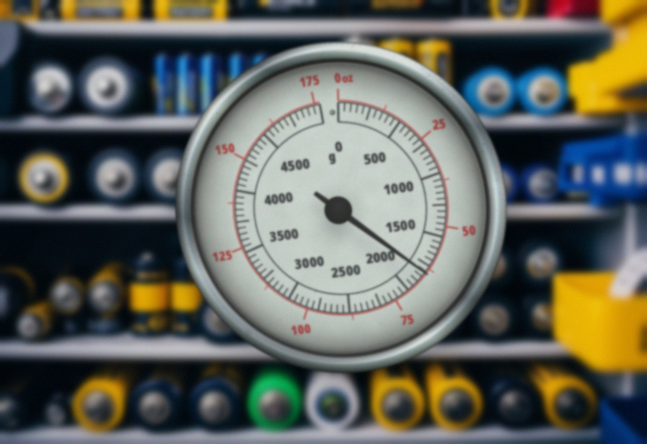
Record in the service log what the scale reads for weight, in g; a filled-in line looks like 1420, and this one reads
1800
